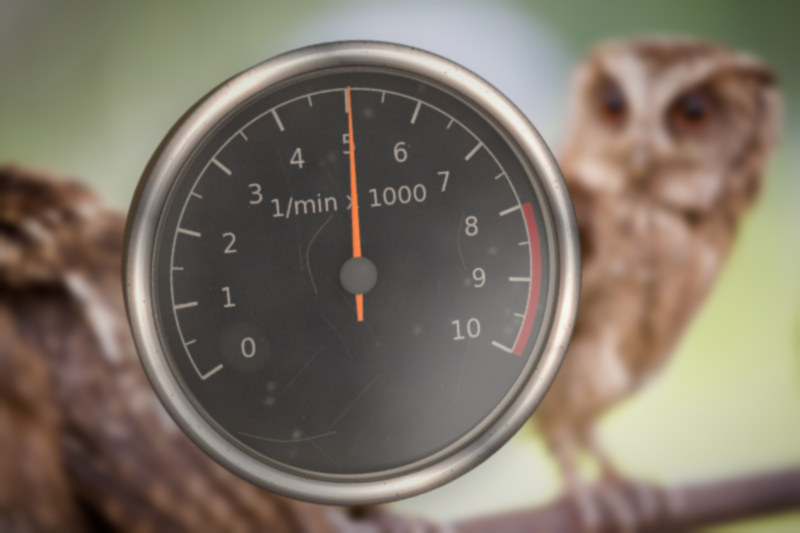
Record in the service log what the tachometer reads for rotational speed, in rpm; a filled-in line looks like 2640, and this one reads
5000
